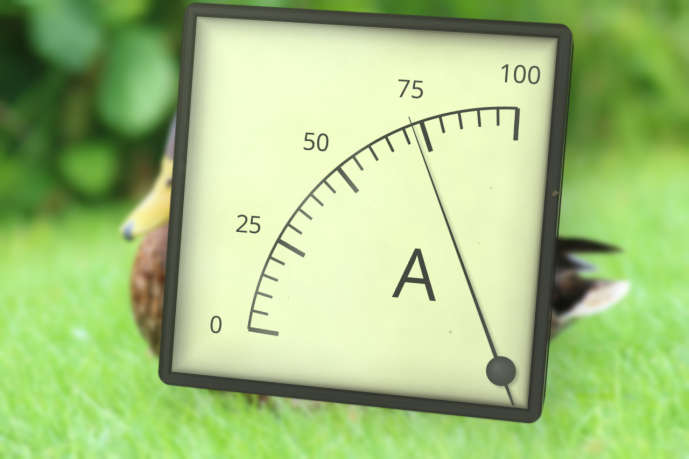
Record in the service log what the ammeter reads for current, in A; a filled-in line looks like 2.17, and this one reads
72.5
